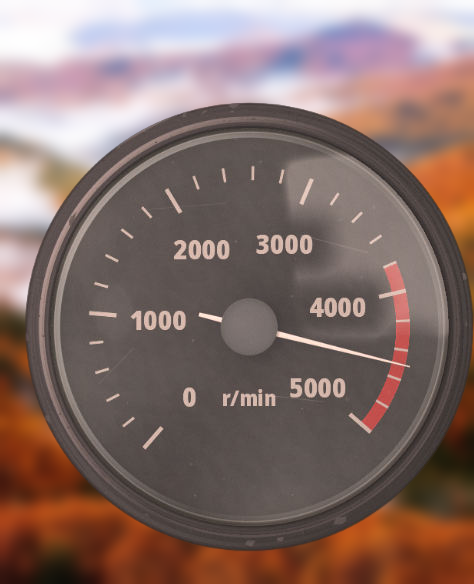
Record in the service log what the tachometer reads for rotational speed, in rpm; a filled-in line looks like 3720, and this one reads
4500
